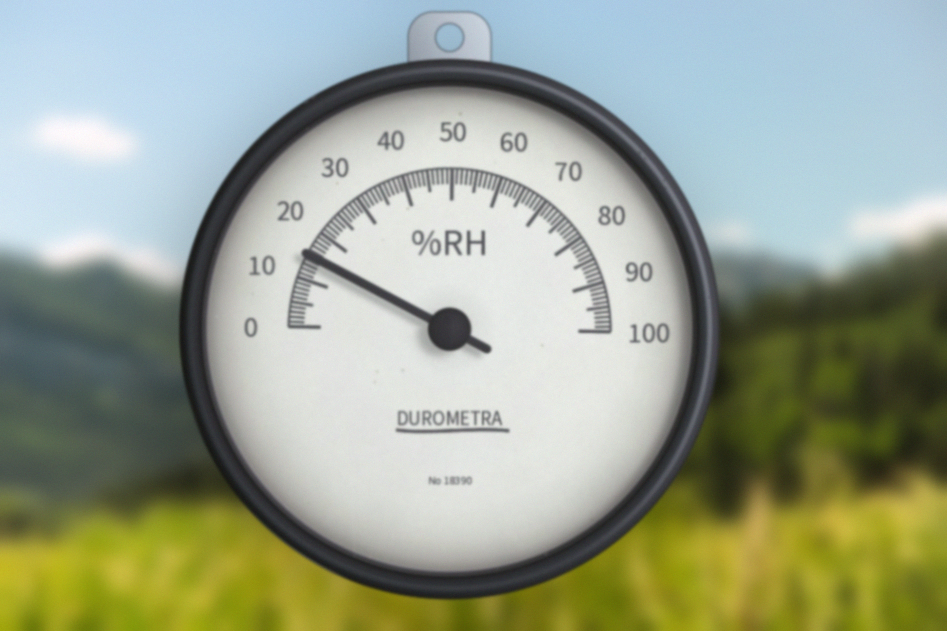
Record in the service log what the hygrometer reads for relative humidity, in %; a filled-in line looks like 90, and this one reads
15
